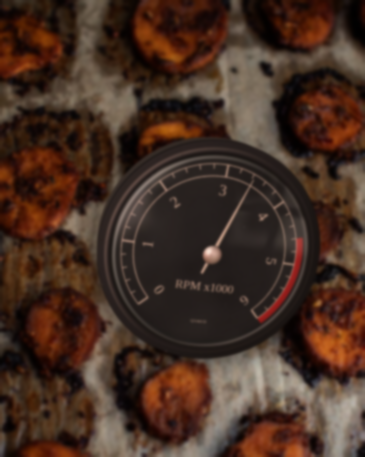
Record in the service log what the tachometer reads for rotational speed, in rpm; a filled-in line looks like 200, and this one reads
3400
